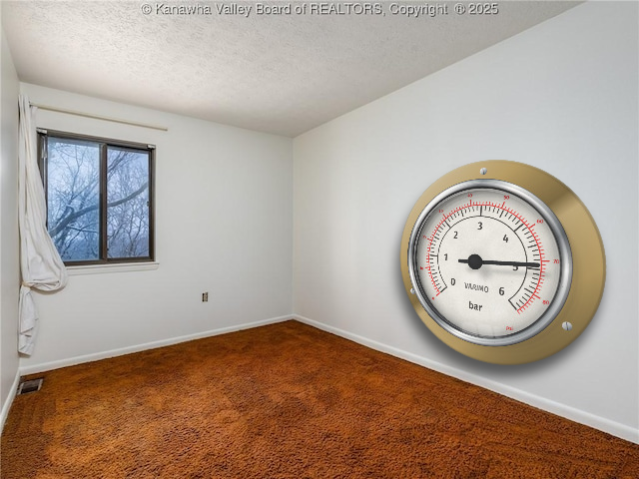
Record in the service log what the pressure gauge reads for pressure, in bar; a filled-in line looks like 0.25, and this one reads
4.9
